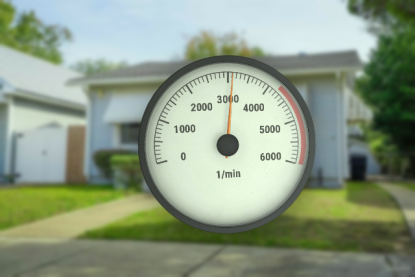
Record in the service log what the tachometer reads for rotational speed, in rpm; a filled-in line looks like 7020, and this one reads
3100
